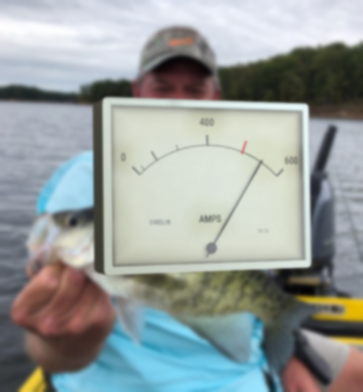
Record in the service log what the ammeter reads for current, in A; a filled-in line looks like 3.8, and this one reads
550
